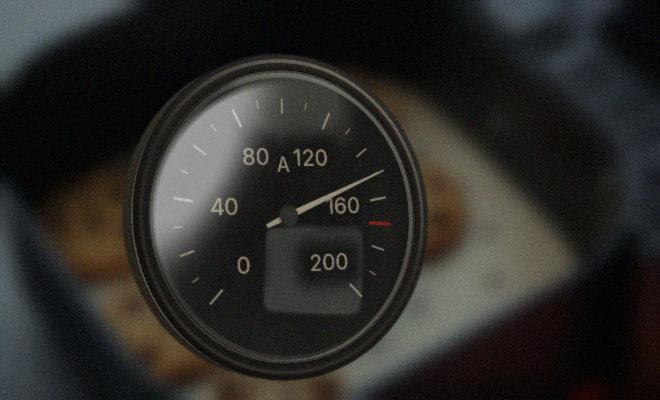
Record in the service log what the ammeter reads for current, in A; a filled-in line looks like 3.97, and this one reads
150
